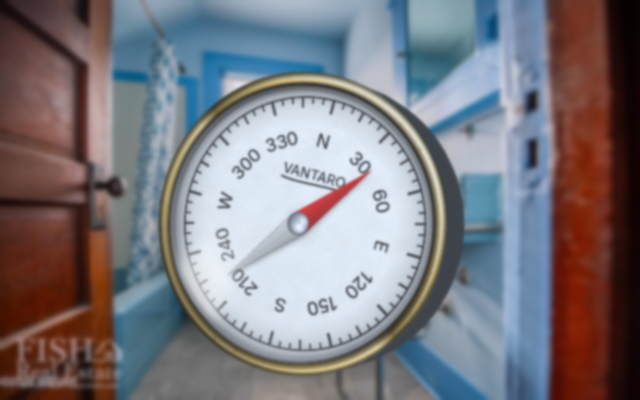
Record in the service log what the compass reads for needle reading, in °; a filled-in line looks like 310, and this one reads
40
